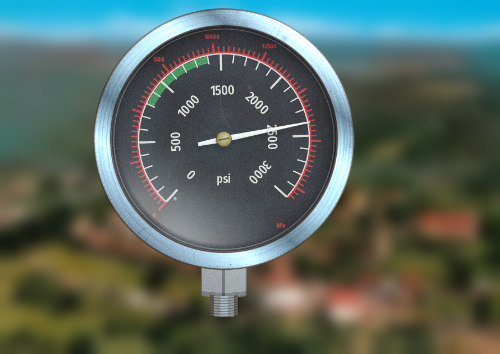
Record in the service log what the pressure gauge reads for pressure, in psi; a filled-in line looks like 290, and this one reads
2400
